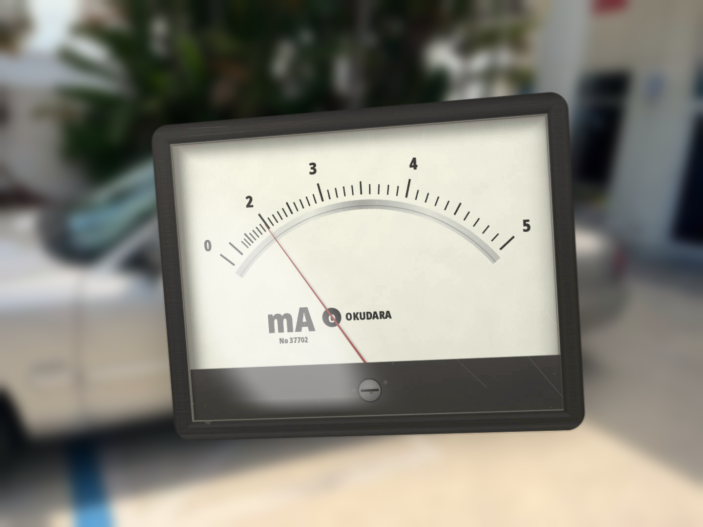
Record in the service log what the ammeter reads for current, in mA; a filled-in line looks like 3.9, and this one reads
2
